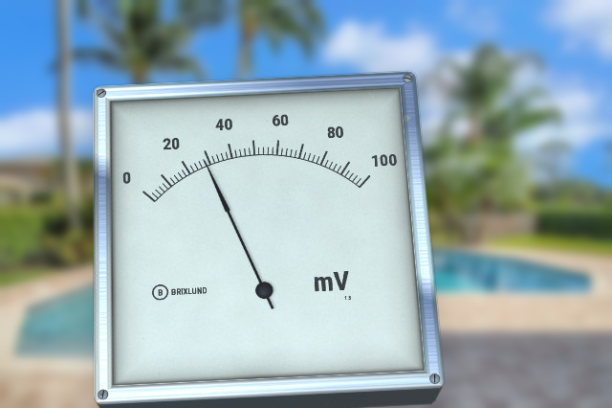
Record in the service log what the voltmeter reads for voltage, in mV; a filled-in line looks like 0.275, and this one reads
28
